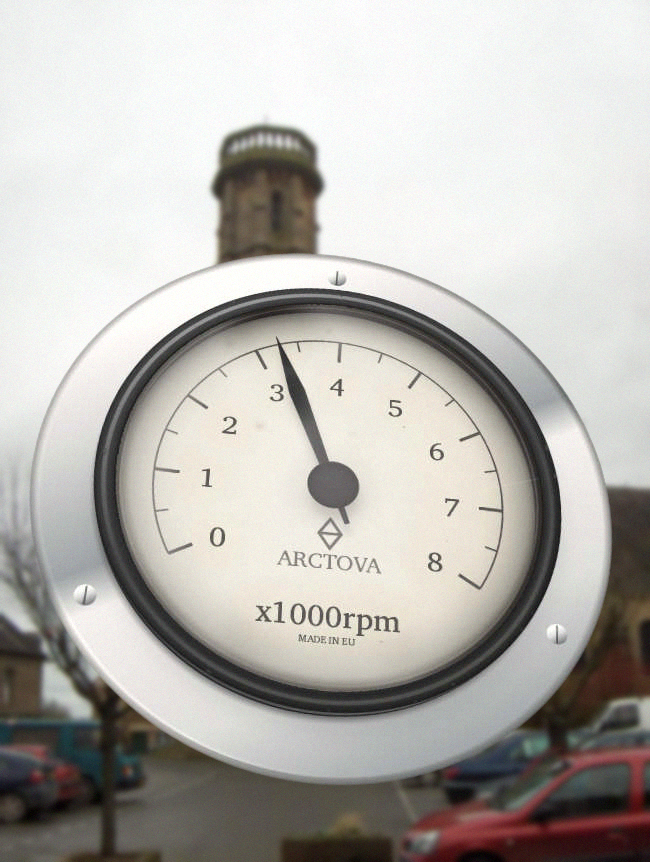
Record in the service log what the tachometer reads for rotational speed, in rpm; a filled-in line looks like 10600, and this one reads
3250
